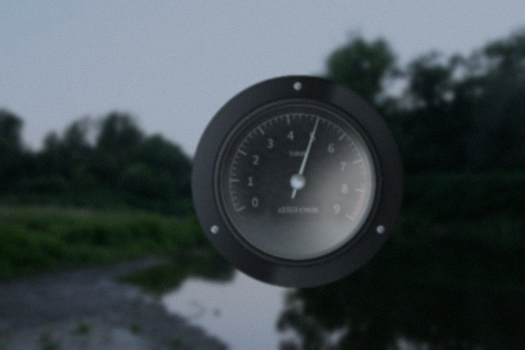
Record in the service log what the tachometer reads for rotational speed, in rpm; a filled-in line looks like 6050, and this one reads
5000
